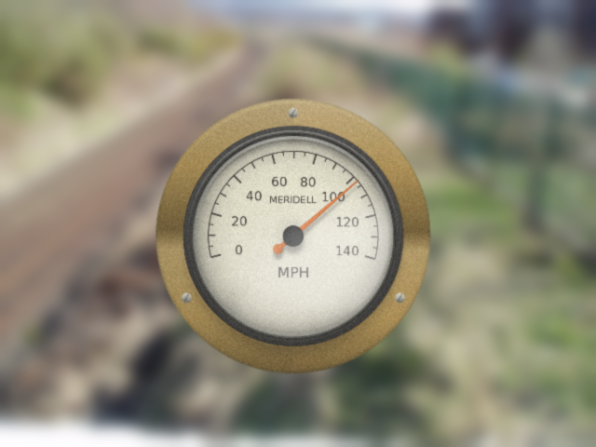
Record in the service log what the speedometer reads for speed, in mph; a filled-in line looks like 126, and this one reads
102.5
